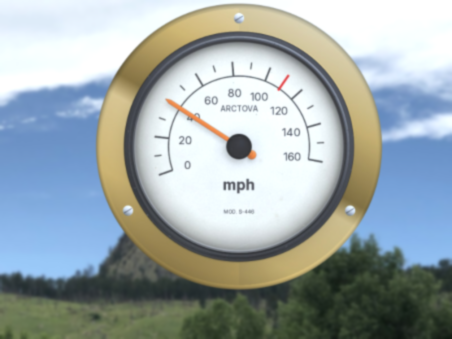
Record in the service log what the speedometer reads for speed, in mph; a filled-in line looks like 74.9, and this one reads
40
